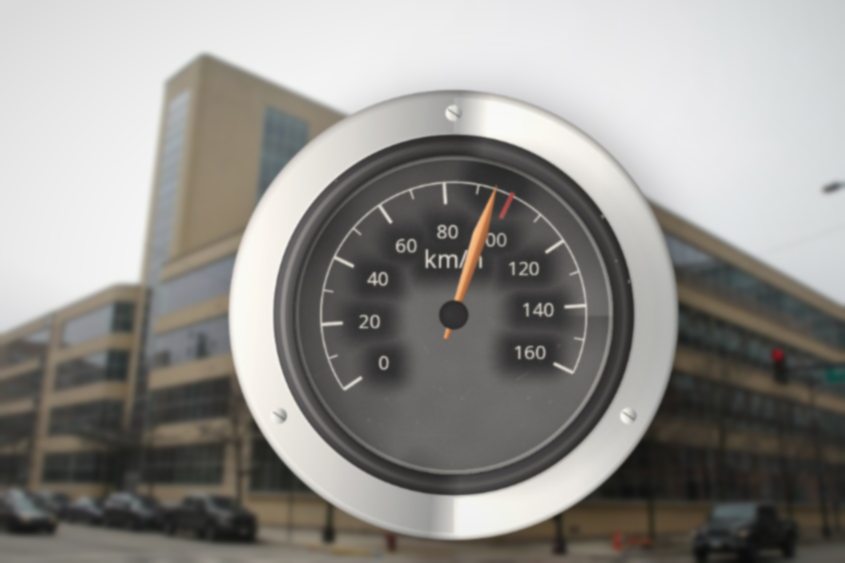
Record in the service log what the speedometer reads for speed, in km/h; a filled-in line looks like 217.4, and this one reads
95
